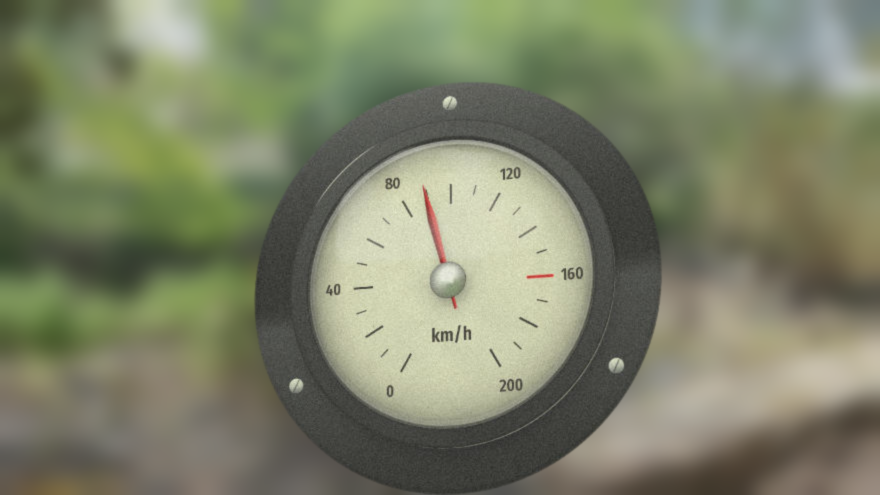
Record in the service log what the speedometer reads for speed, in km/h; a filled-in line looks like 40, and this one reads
90
